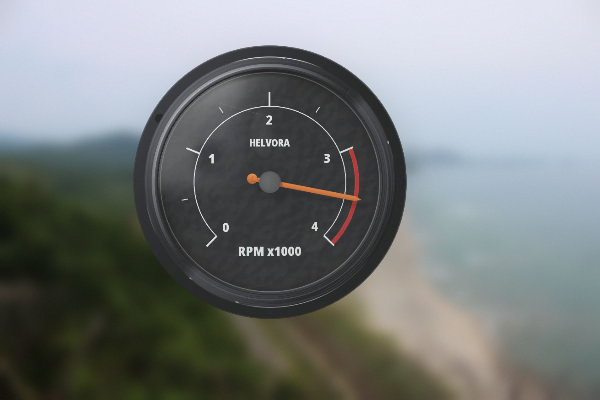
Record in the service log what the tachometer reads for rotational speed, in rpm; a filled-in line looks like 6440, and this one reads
3500
